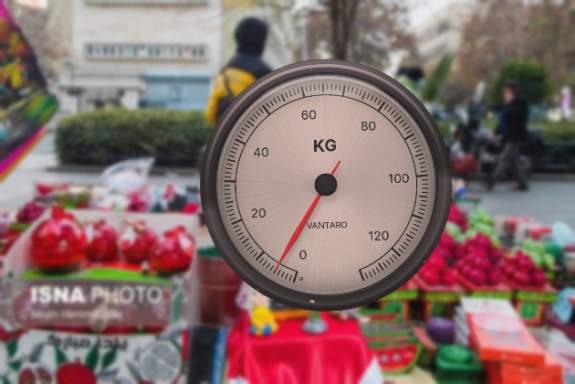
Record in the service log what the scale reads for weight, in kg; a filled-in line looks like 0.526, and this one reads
5
